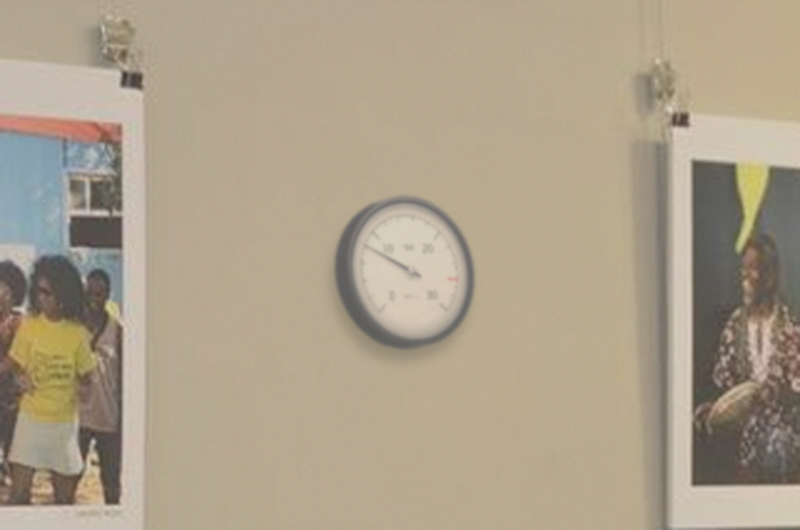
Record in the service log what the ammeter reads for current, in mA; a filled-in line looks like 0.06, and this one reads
8
